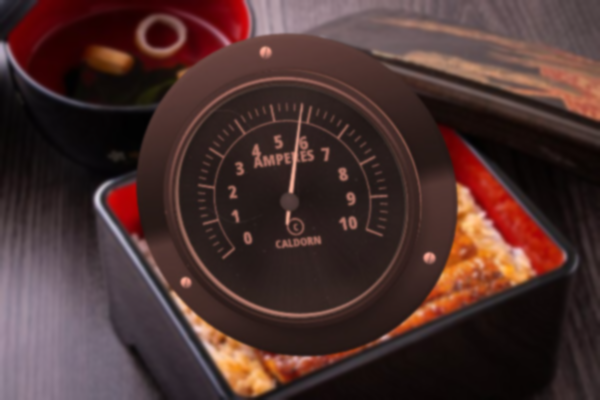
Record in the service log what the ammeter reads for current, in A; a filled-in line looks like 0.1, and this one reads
5.8
